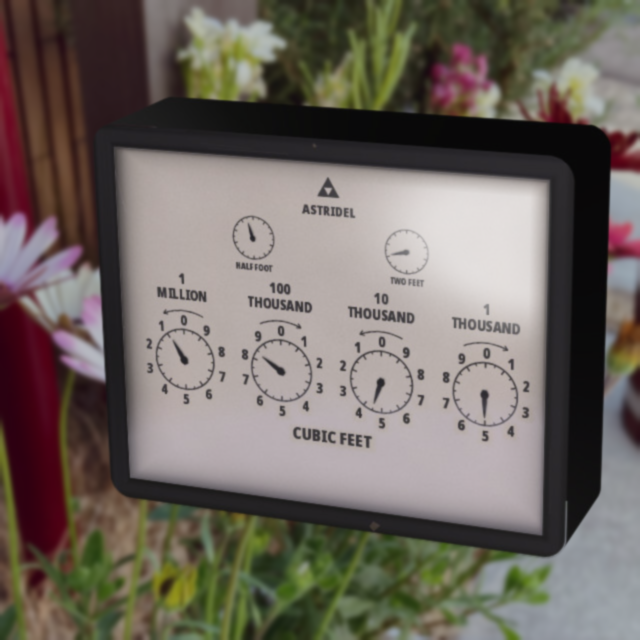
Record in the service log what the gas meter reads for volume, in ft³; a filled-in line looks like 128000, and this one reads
84500
